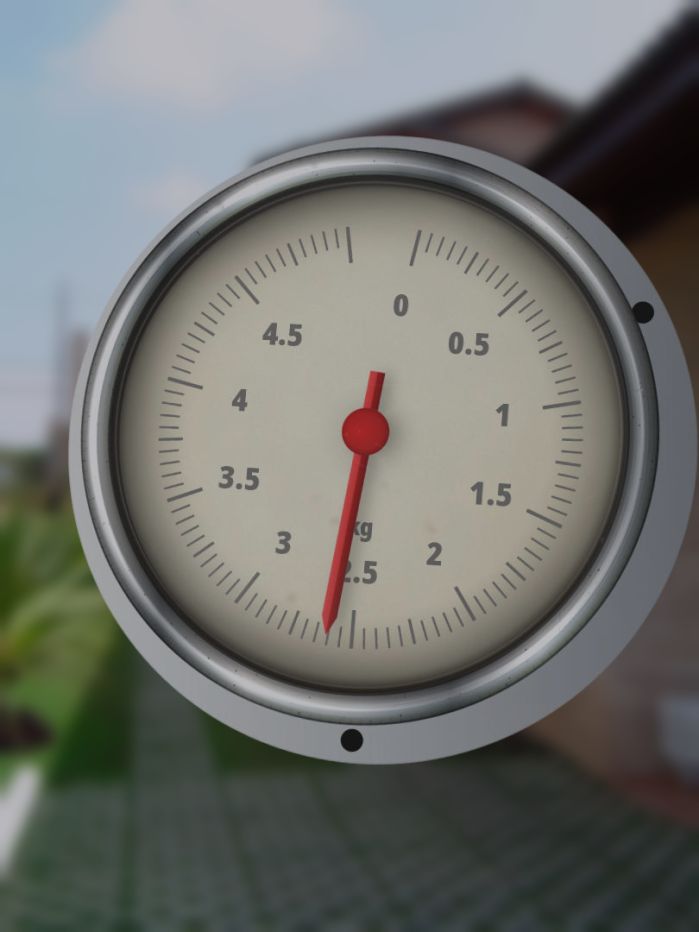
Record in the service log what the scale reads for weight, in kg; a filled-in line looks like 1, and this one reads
2.6
